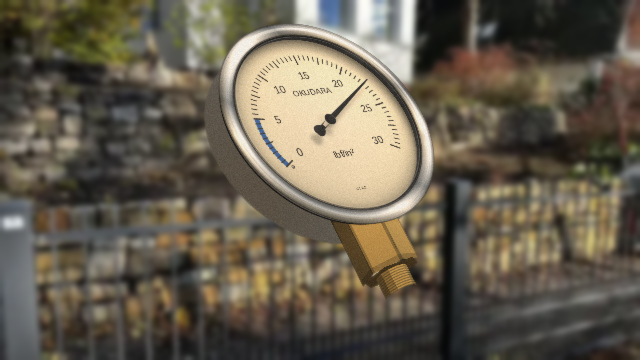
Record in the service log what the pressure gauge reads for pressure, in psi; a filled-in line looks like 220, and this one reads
22.5
